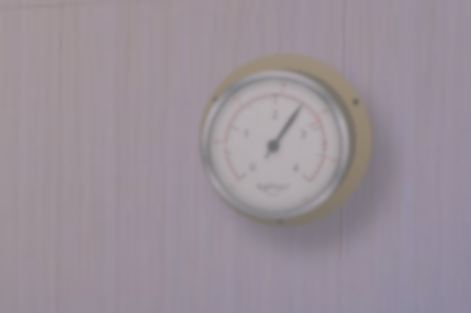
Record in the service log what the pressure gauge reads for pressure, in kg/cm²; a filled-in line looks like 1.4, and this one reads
2.5
